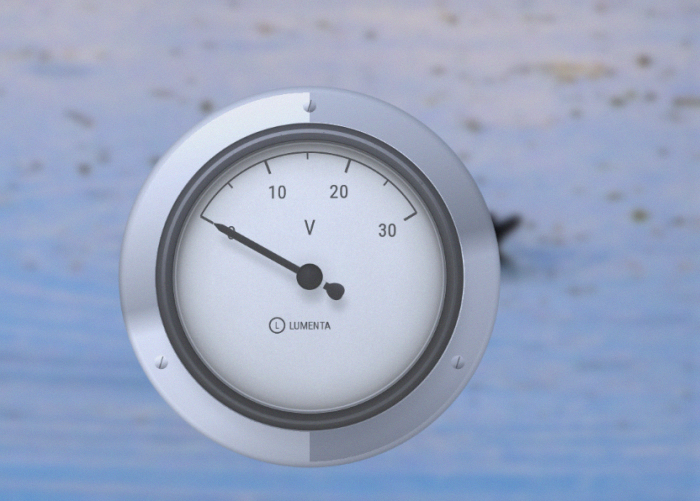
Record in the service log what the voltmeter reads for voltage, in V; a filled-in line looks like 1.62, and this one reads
0
